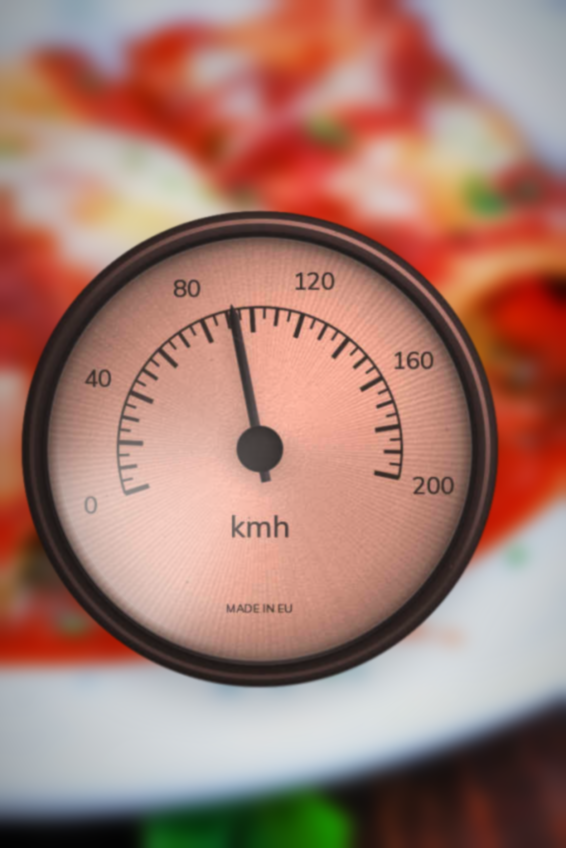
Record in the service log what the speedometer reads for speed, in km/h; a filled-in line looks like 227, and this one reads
92.5
